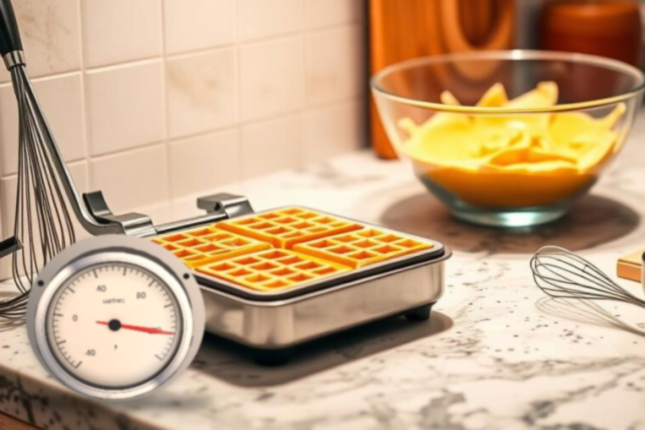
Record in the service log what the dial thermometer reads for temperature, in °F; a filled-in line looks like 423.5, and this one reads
120
